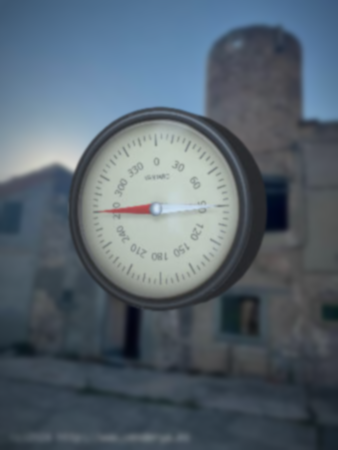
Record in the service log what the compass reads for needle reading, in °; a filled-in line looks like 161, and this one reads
270
